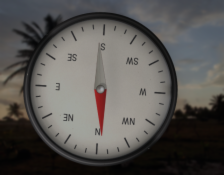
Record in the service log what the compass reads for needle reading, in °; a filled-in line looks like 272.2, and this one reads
355
